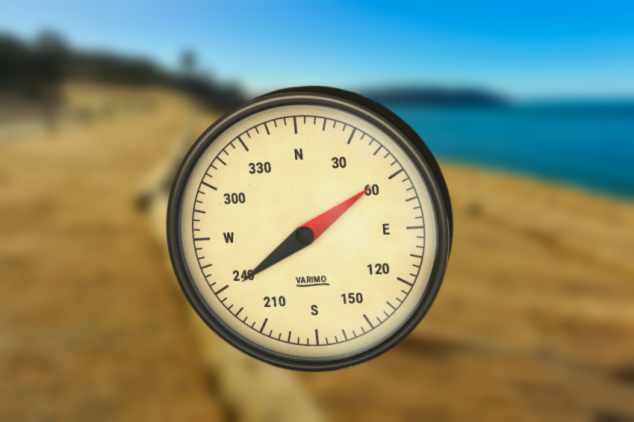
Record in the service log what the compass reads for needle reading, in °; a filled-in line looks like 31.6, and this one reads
57.5
